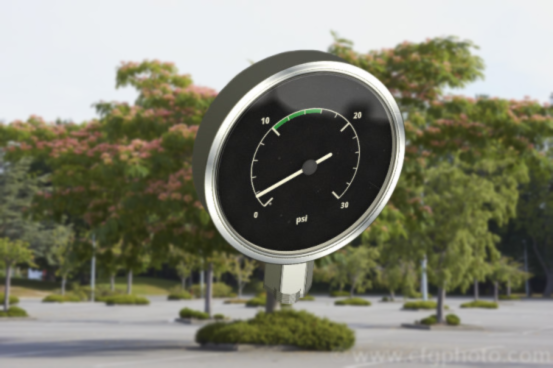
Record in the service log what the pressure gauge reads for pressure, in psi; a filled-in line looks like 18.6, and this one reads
2
